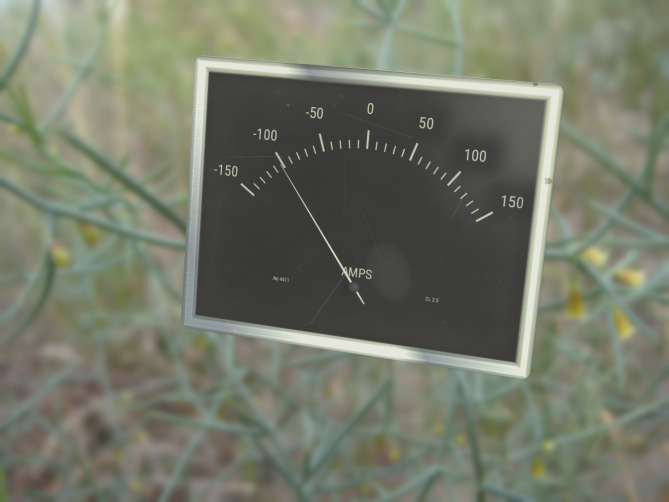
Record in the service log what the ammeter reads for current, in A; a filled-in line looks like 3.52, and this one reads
-100
